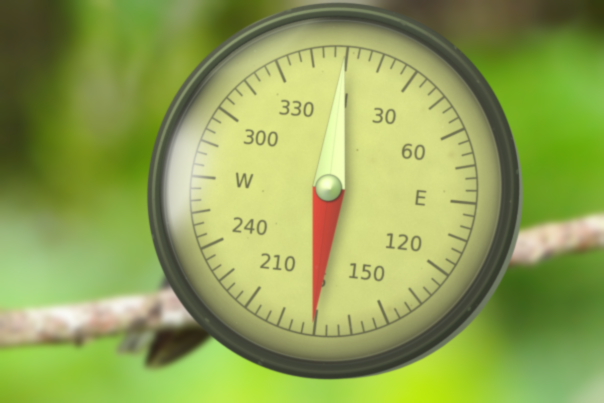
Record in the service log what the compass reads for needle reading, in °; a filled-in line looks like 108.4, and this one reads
180
